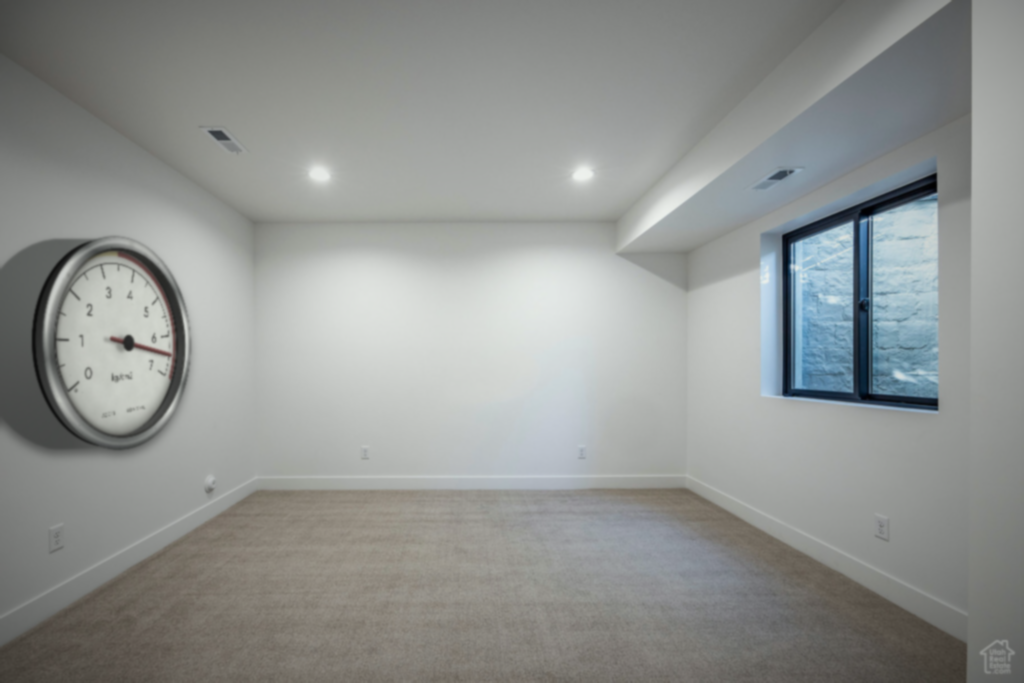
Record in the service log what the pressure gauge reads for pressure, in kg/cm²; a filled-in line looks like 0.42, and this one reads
6.5
